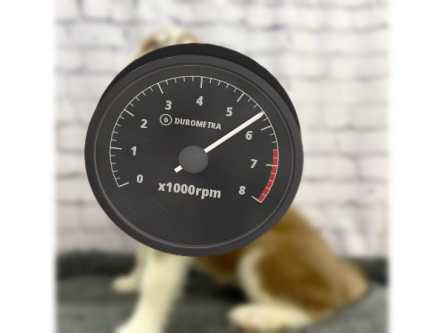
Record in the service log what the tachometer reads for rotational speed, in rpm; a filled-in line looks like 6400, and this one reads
5600
